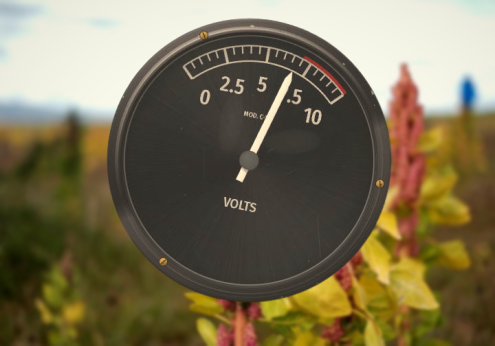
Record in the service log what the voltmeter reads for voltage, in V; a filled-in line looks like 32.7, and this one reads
6.75
